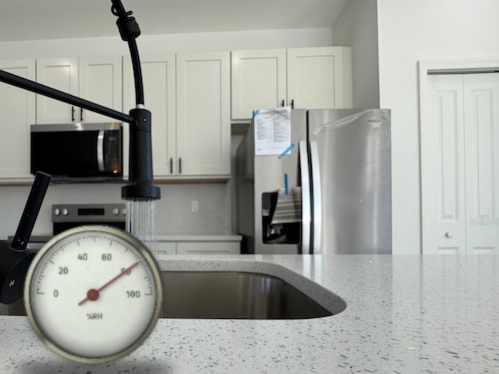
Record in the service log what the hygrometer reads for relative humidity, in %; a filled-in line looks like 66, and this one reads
80
